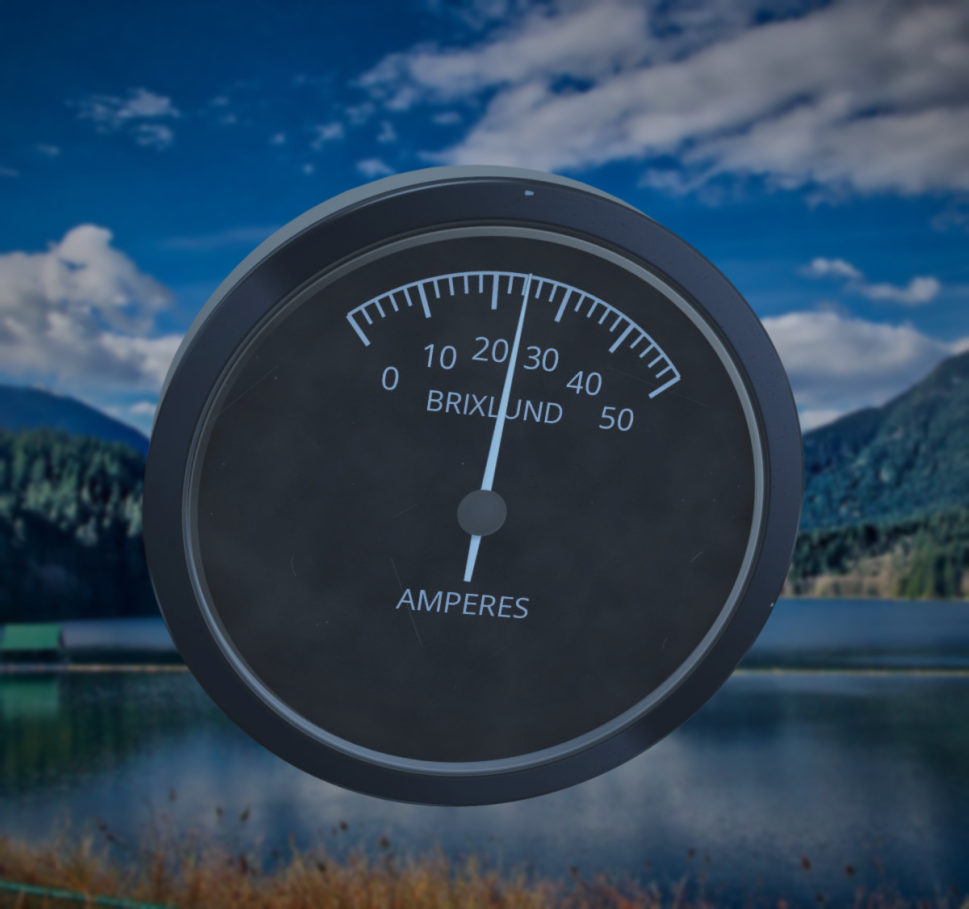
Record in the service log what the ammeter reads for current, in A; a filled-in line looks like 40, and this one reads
24
